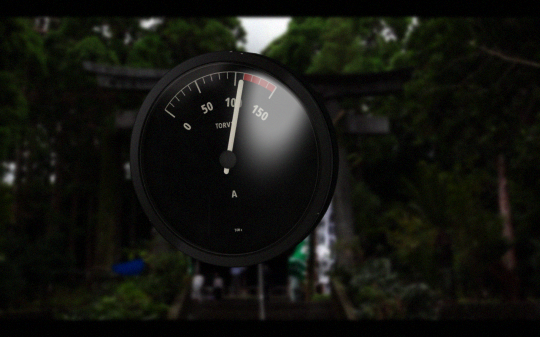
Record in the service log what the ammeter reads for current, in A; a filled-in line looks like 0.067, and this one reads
110
